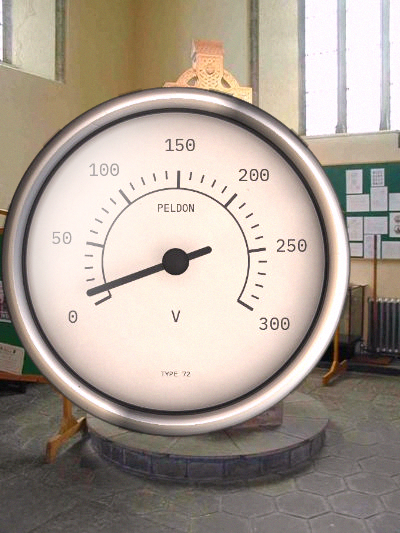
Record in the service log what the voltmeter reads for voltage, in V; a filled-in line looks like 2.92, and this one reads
10
